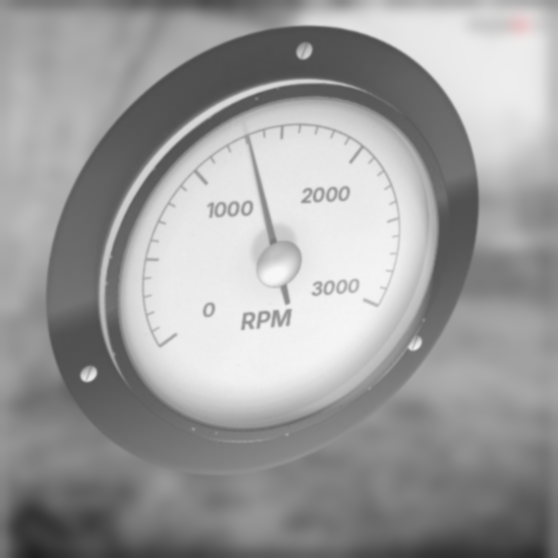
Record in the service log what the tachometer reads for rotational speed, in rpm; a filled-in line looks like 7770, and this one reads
1300
